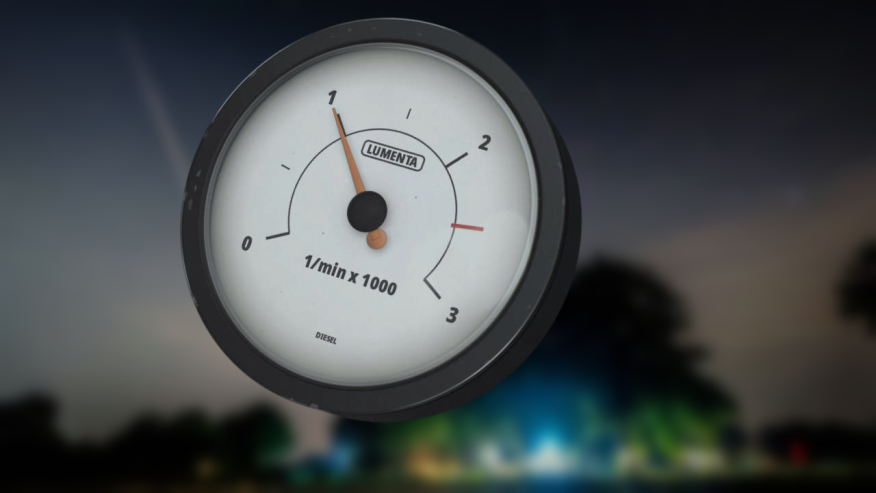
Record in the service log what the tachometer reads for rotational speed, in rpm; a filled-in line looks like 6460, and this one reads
1000
